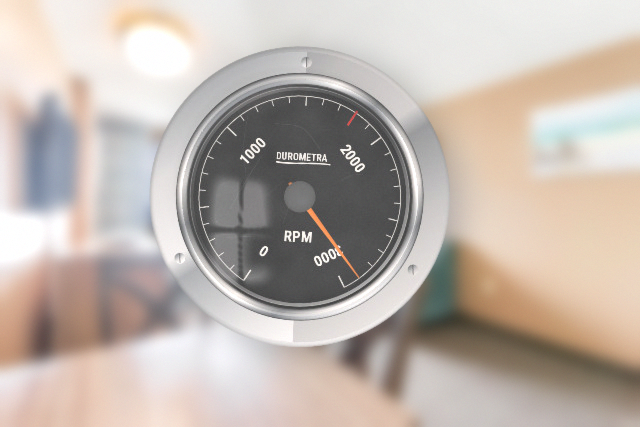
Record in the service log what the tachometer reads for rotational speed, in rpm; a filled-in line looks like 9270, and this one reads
2900
